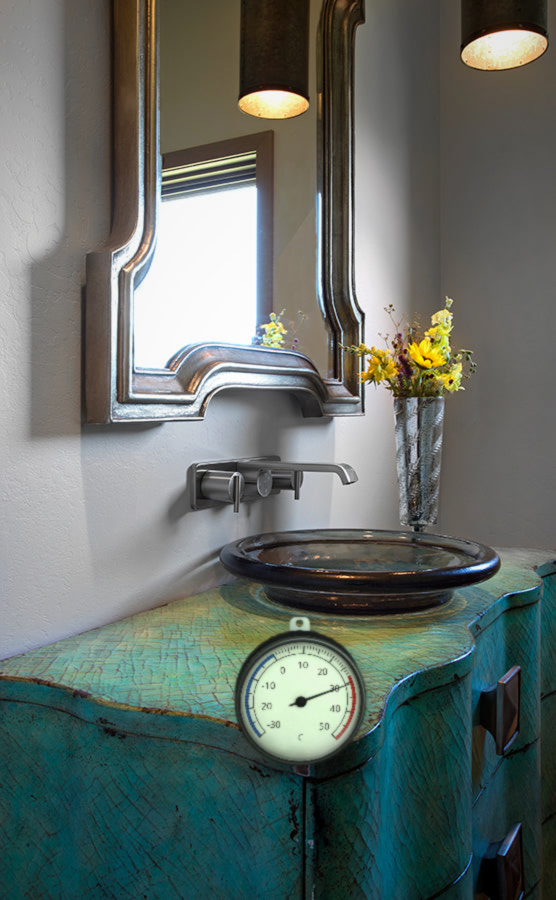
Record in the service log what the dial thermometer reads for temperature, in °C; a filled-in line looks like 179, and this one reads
30
